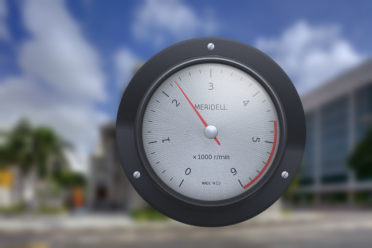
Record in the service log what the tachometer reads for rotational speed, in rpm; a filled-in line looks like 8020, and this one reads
2300
